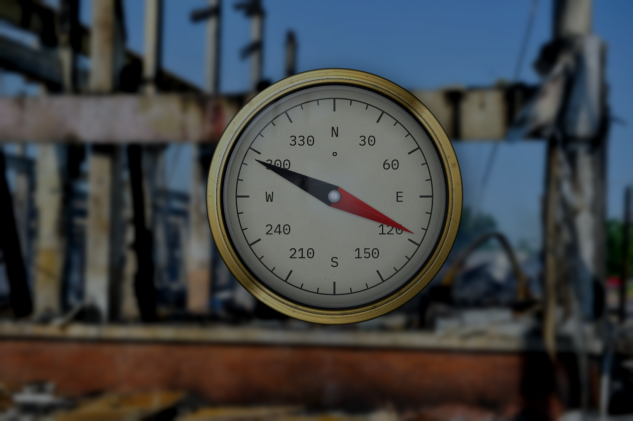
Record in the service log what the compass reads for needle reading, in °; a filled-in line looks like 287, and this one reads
115
